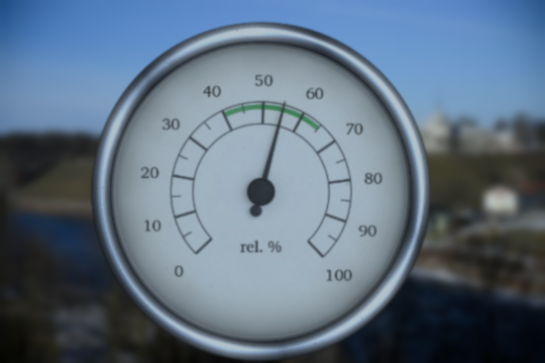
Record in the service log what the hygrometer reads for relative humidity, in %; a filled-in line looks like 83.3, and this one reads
55
